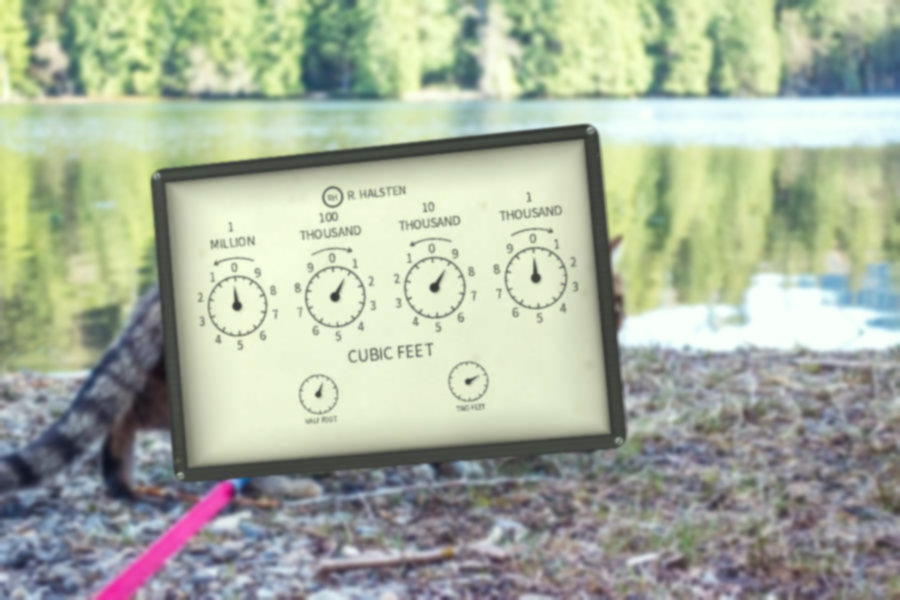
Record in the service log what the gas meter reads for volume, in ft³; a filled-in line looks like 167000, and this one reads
9000
